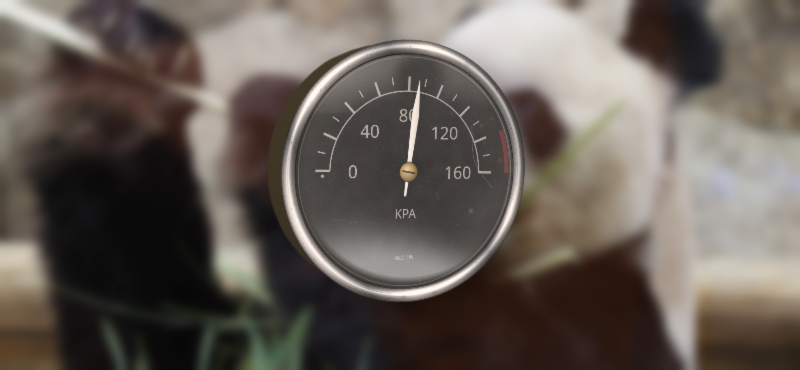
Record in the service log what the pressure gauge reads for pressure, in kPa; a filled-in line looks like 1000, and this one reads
85
